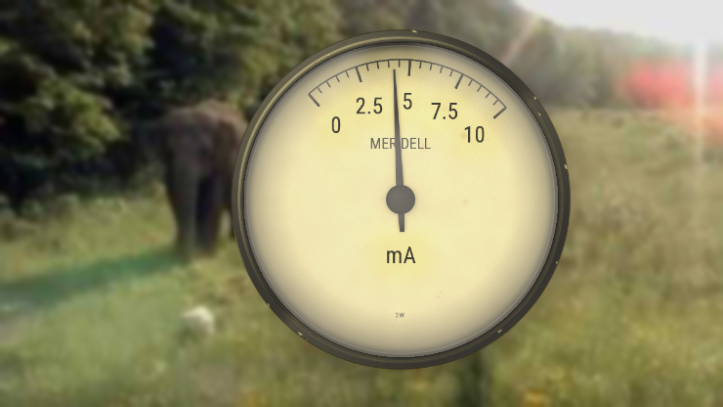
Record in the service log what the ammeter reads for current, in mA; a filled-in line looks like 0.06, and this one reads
4.25
